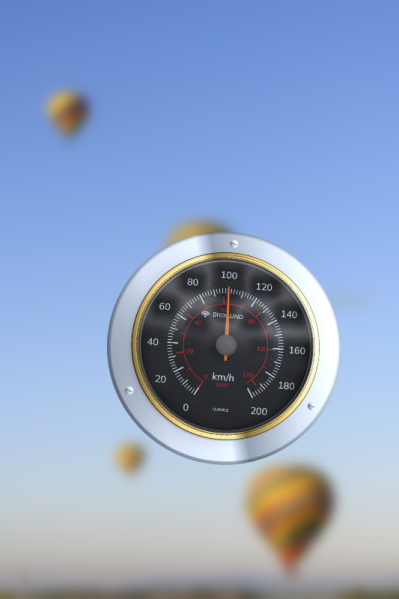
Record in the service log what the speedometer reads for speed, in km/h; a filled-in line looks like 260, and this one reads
100
